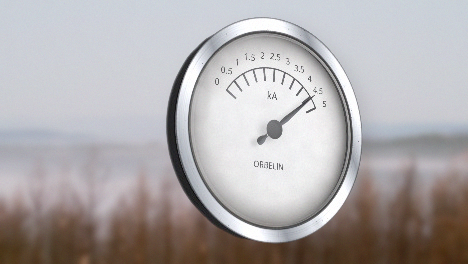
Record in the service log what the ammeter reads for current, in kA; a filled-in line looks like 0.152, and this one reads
4.5
